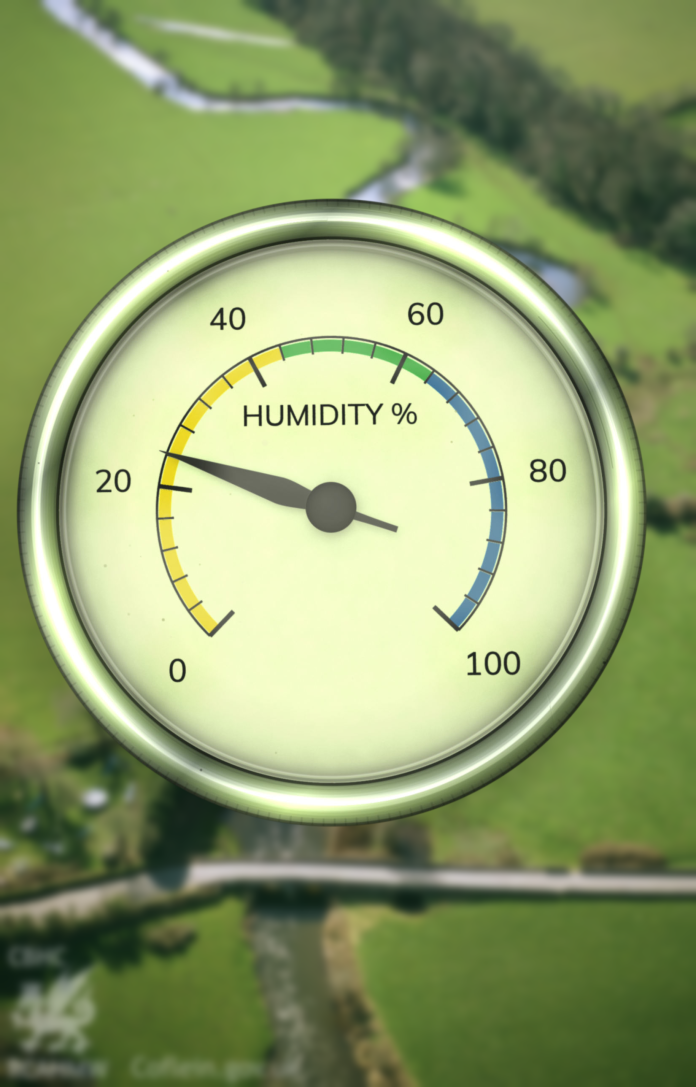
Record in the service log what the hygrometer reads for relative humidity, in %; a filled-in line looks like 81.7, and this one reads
24
